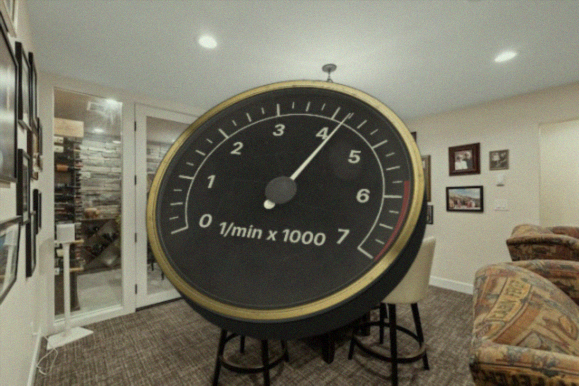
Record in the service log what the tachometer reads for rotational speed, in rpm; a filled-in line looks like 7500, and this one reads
4250
